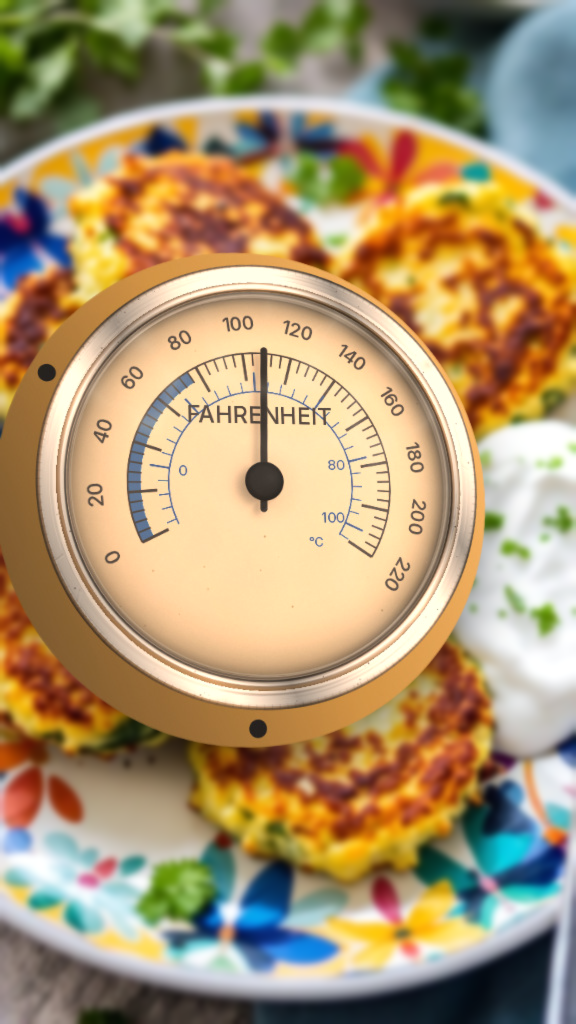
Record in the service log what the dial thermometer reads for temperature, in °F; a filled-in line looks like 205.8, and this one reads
108
